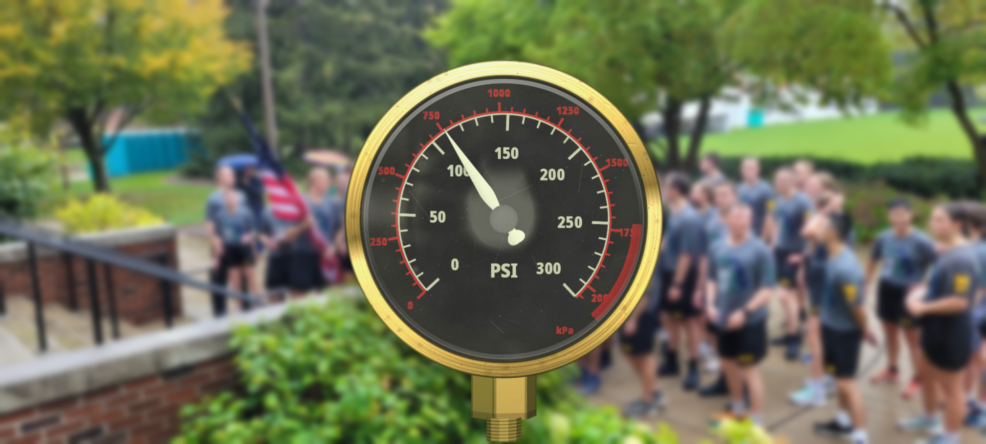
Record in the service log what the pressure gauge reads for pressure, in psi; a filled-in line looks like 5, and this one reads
110
